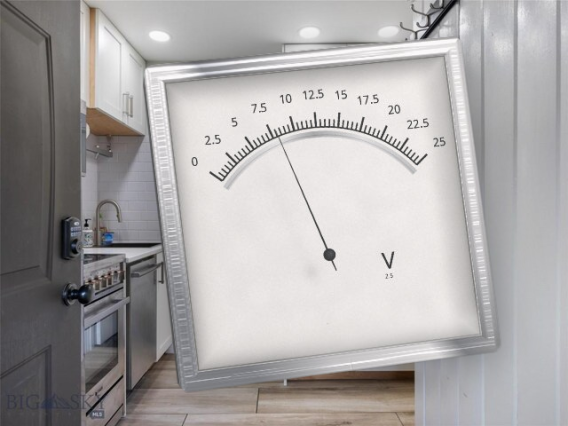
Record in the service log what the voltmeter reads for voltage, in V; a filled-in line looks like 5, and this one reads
8
